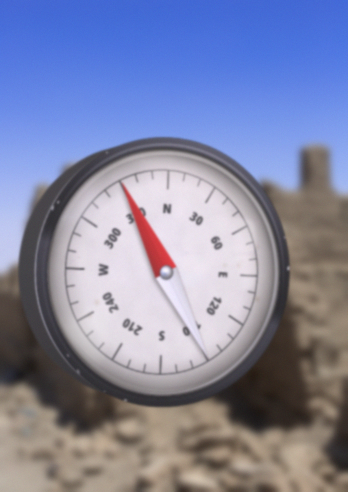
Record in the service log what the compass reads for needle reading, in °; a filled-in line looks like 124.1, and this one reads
330
